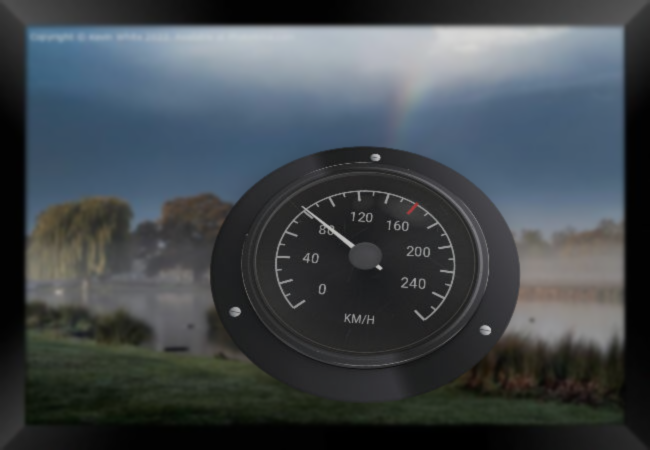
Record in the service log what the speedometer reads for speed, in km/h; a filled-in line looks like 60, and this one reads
80
